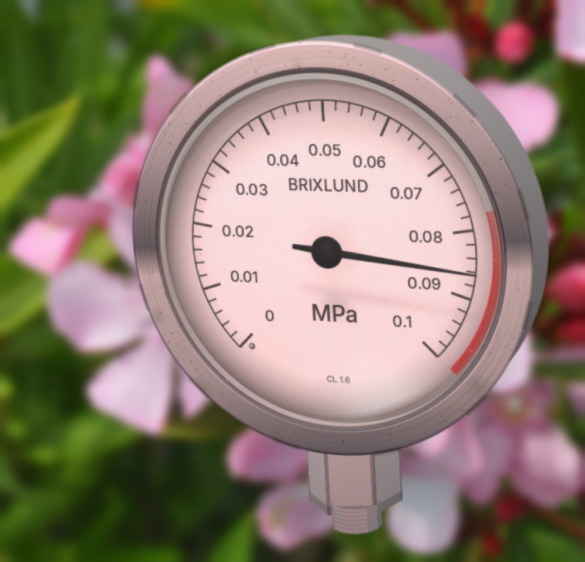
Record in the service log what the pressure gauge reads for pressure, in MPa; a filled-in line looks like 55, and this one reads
0.086
